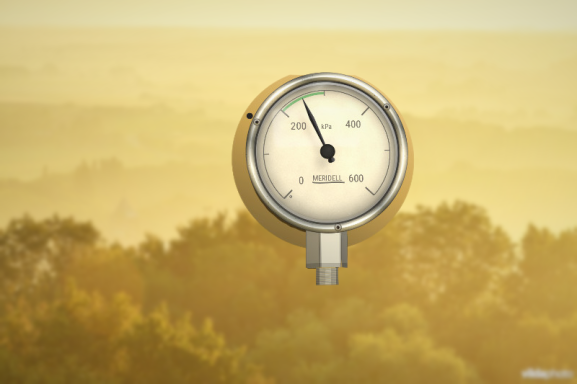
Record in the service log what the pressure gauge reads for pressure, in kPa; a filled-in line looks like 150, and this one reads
250
